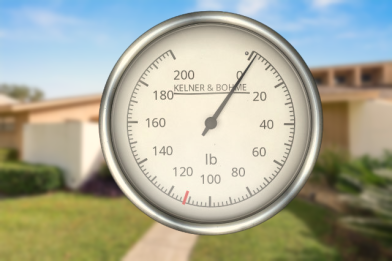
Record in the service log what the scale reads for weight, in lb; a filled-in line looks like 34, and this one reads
2
